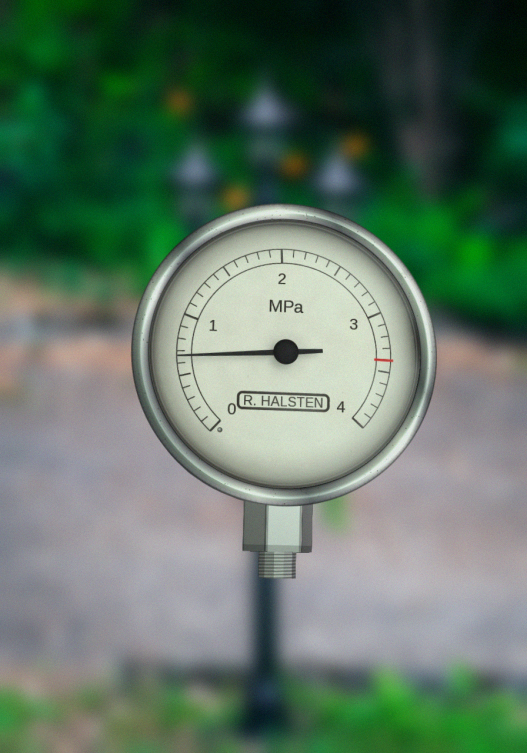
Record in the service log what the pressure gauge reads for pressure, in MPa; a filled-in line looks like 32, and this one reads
0.65
